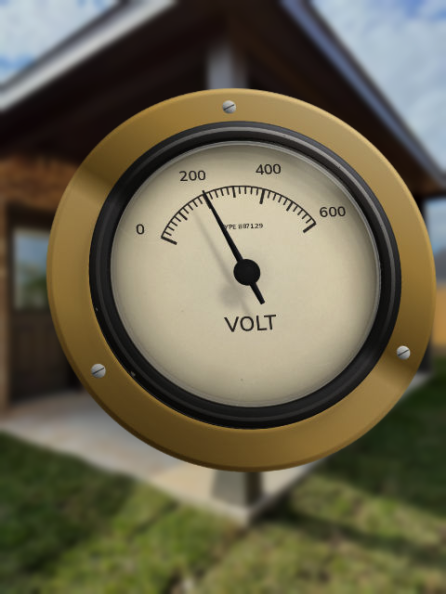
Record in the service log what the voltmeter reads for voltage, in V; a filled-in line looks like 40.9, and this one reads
200
